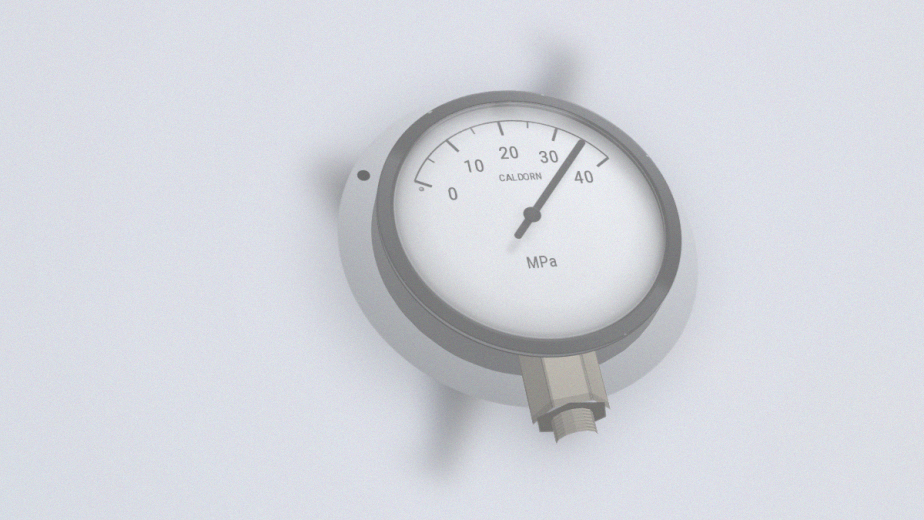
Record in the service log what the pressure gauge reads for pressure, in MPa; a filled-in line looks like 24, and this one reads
35
